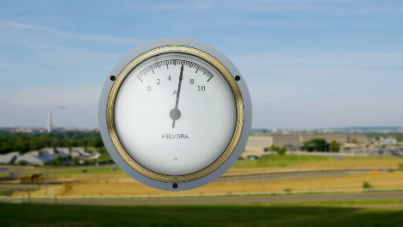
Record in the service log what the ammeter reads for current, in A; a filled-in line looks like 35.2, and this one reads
6
